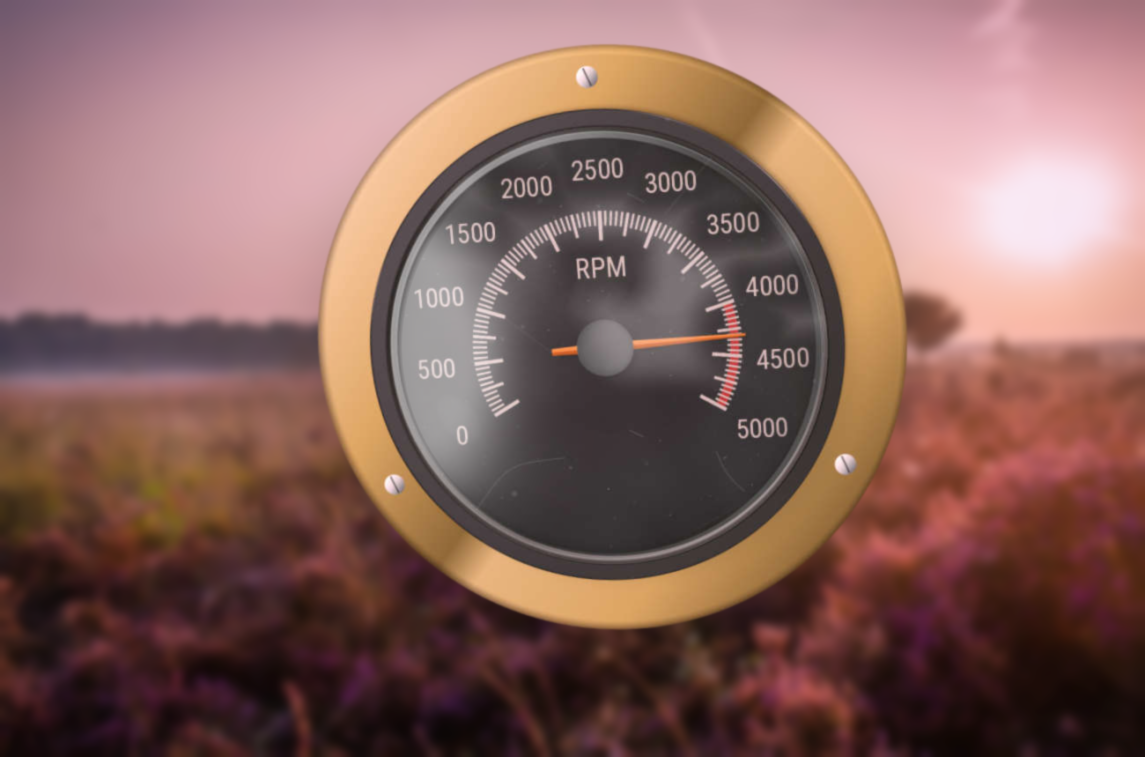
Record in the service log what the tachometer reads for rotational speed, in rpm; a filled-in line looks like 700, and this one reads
4300
